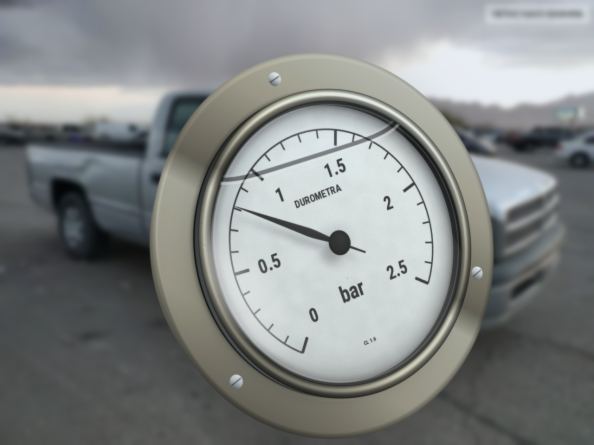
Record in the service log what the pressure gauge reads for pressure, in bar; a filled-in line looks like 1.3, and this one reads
0.8
